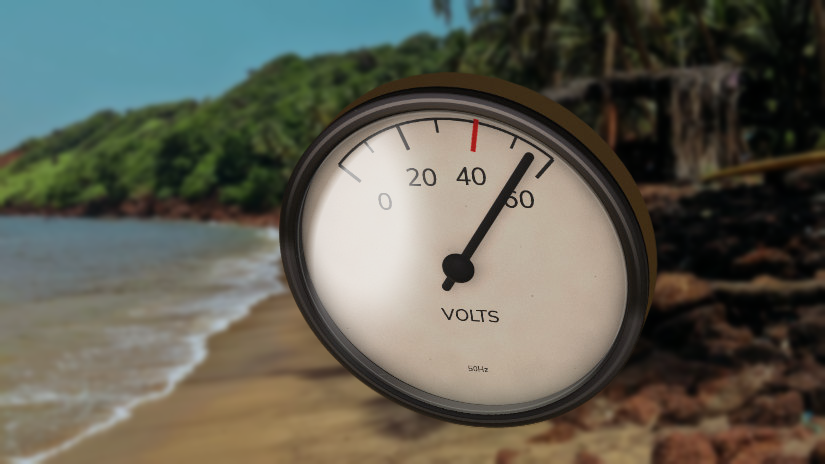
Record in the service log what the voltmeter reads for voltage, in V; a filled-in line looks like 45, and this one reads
55
